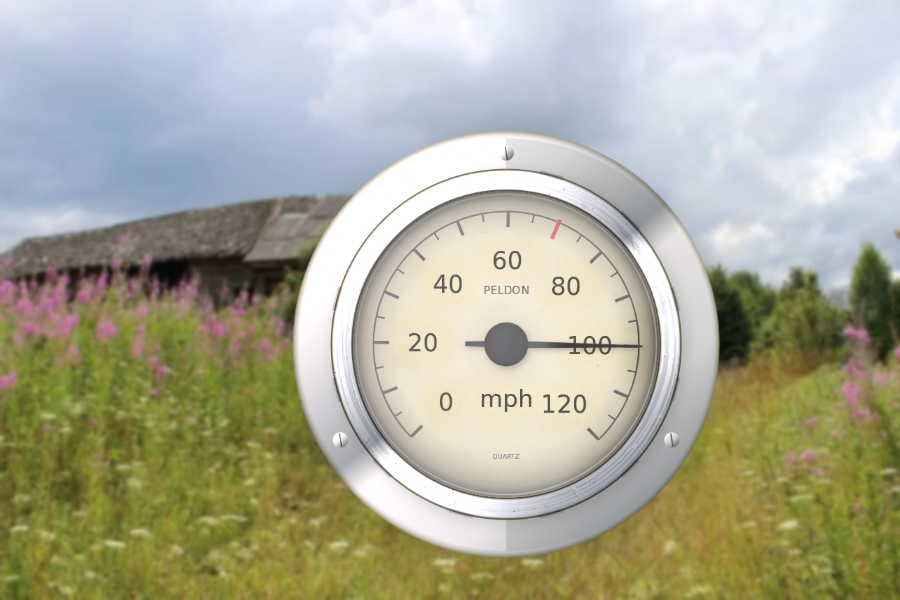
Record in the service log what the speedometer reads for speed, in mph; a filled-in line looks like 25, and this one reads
100
